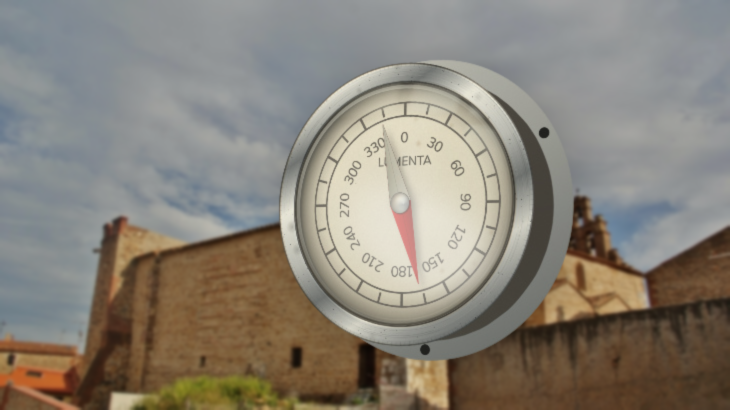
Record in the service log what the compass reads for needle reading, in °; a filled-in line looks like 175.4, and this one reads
165
